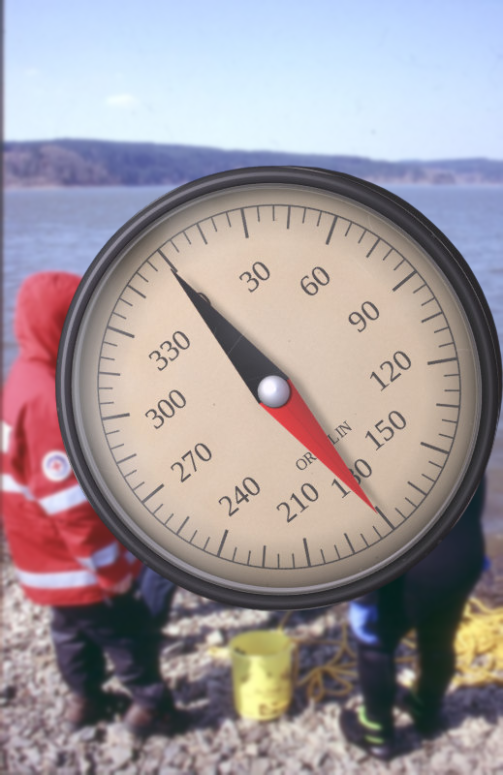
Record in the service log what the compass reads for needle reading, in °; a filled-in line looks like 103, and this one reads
180
